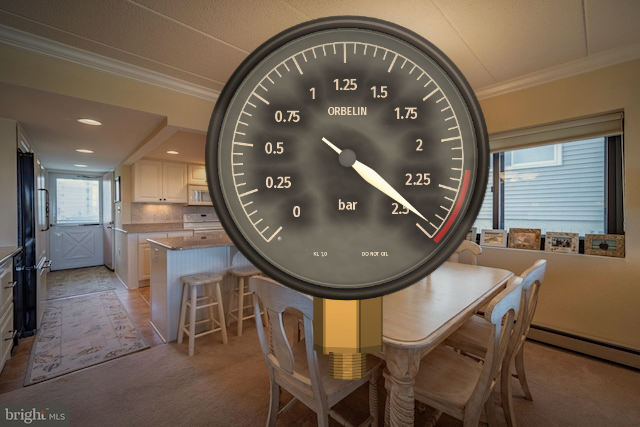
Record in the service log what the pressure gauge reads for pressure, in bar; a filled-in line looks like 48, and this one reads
2.45
